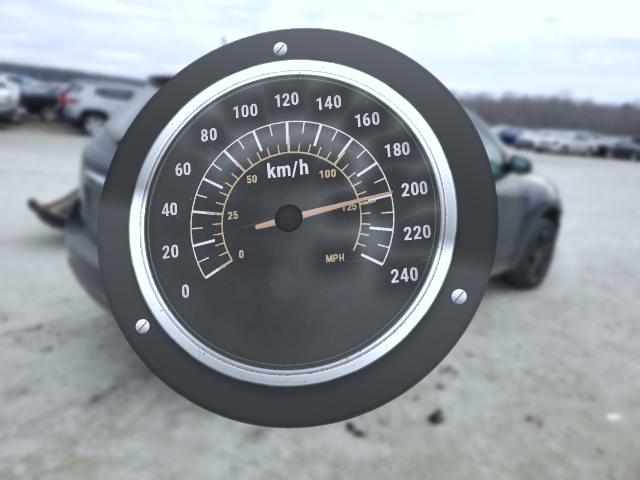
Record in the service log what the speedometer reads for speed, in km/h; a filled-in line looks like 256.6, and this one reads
200
